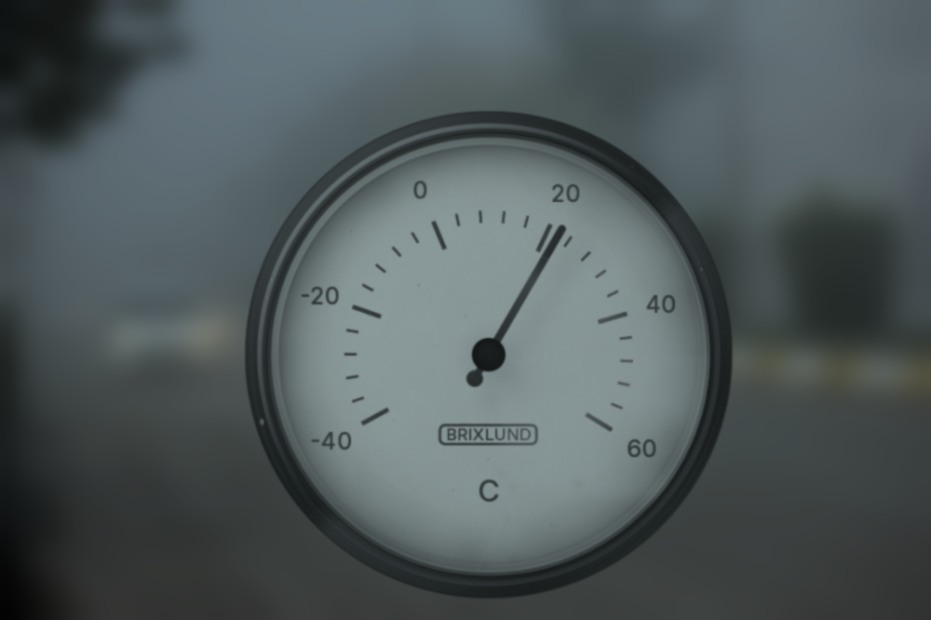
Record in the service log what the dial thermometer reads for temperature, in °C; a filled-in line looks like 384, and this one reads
22
